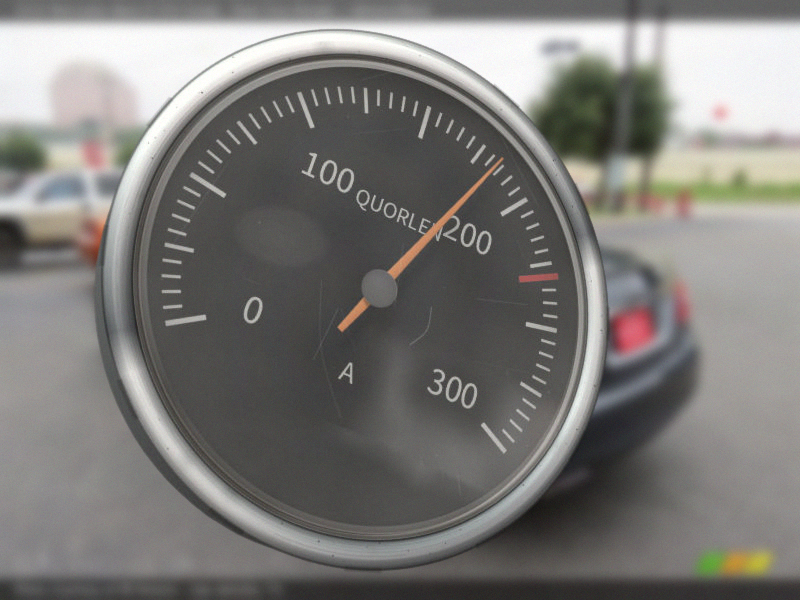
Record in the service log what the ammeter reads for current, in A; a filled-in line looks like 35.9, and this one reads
182.5
